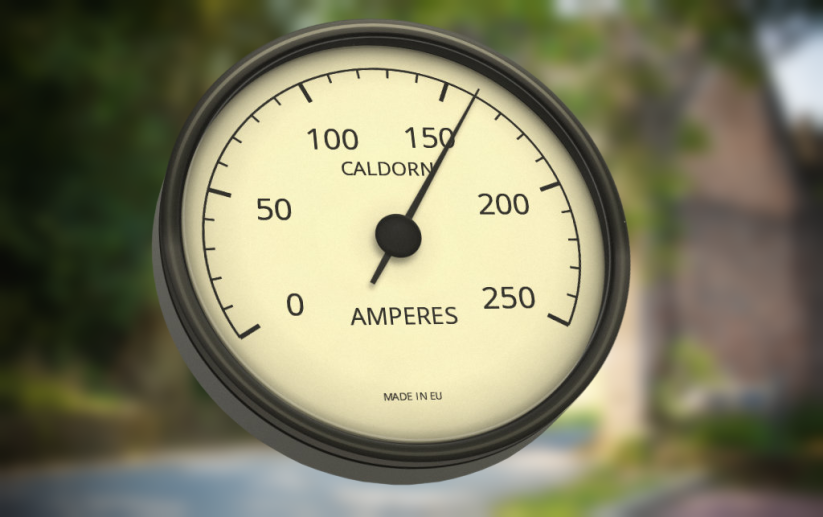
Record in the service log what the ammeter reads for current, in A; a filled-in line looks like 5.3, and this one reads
160
